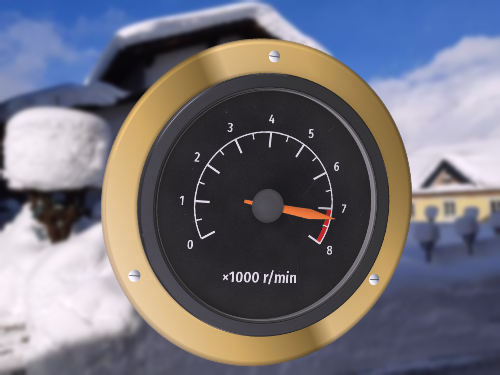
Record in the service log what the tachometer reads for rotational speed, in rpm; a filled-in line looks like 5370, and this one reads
7250
